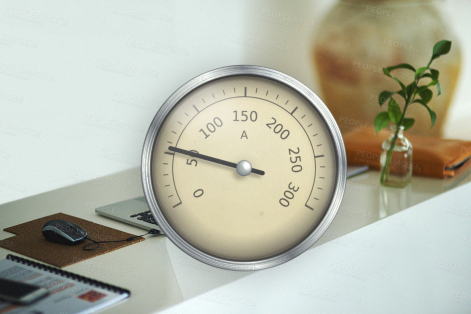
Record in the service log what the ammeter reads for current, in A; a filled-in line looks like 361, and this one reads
55
